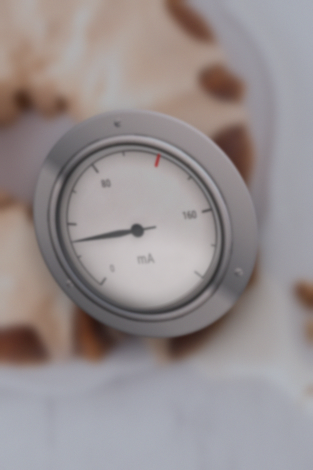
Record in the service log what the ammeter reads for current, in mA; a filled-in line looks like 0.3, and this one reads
30
